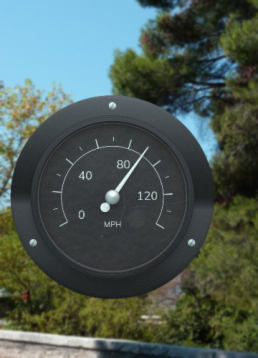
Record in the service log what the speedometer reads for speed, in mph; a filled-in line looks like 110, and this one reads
90
